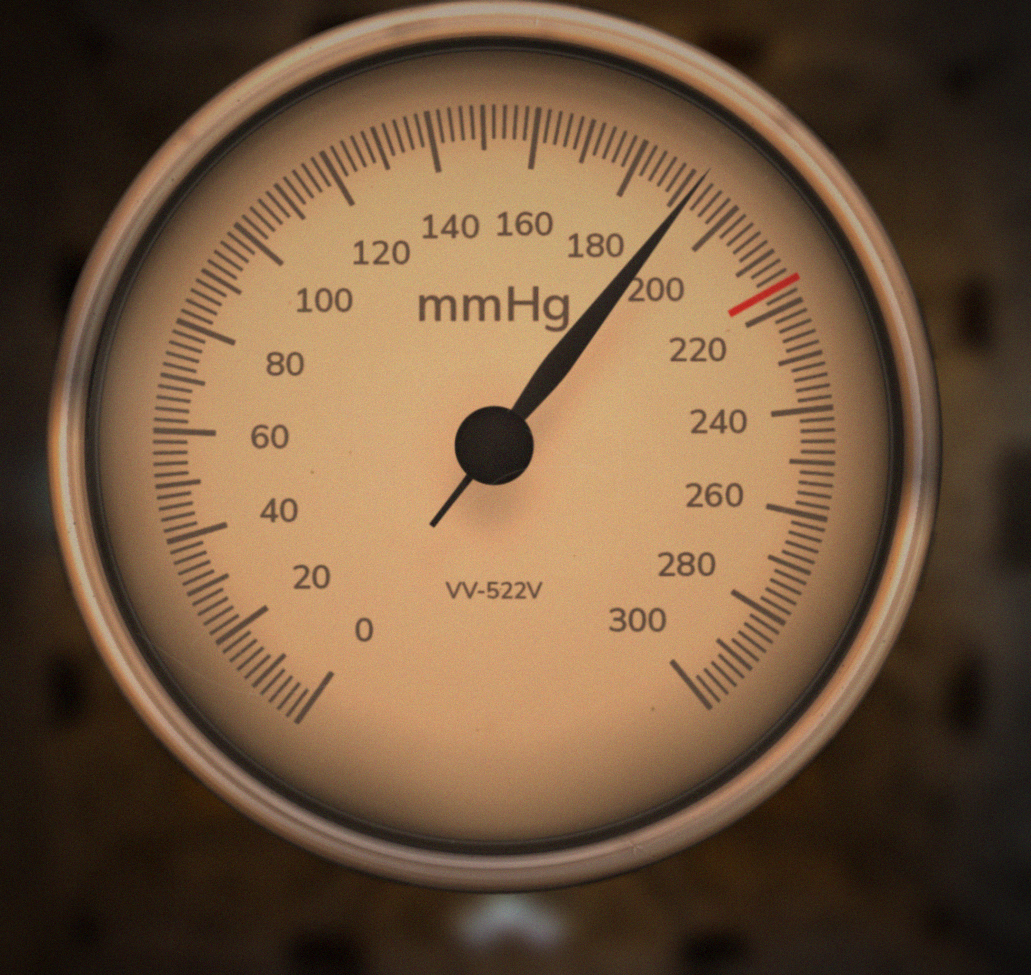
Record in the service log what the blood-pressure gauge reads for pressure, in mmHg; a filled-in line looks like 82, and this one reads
192
